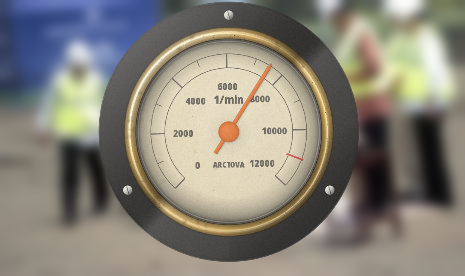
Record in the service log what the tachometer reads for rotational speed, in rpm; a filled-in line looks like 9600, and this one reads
7500
